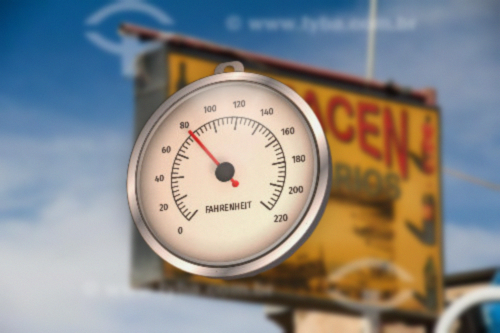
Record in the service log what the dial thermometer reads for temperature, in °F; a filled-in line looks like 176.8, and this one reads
80
